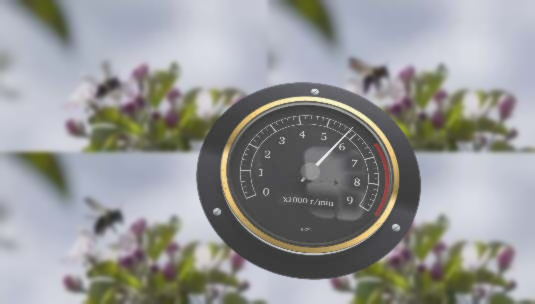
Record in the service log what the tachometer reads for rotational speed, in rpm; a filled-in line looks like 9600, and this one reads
5800
